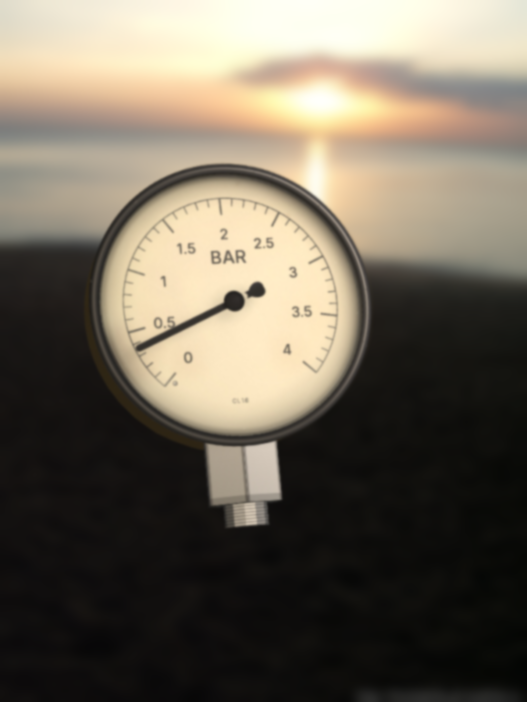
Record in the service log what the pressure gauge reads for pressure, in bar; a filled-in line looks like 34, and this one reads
0.35
